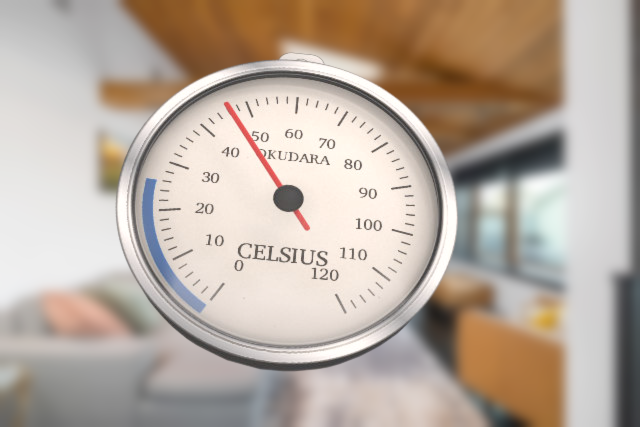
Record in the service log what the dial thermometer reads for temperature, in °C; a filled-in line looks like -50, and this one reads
46
